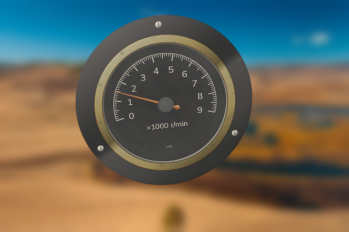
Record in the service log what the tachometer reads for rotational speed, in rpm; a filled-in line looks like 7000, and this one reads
1500
